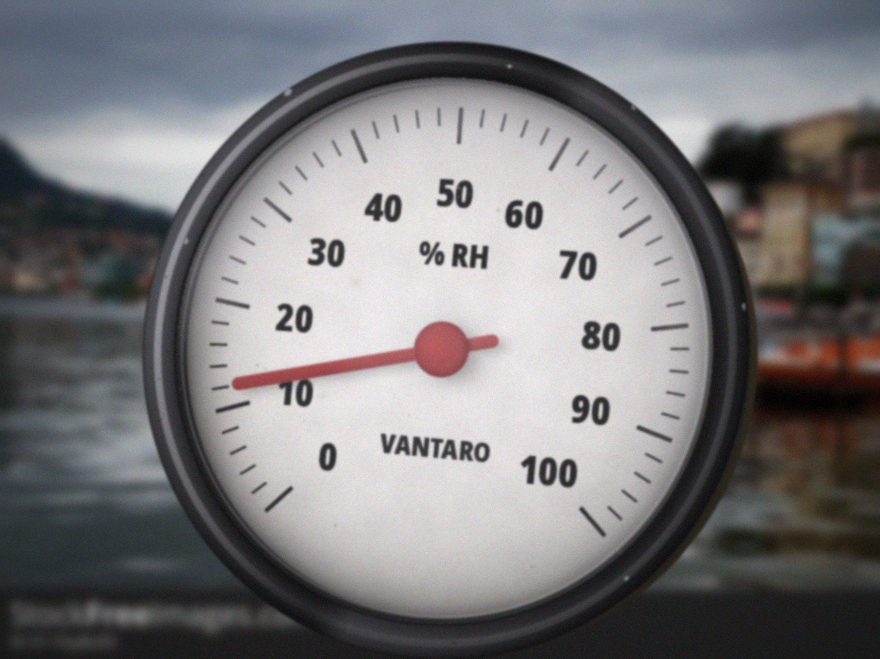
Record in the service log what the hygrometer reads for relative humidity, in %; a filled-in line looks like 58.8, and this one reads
12
